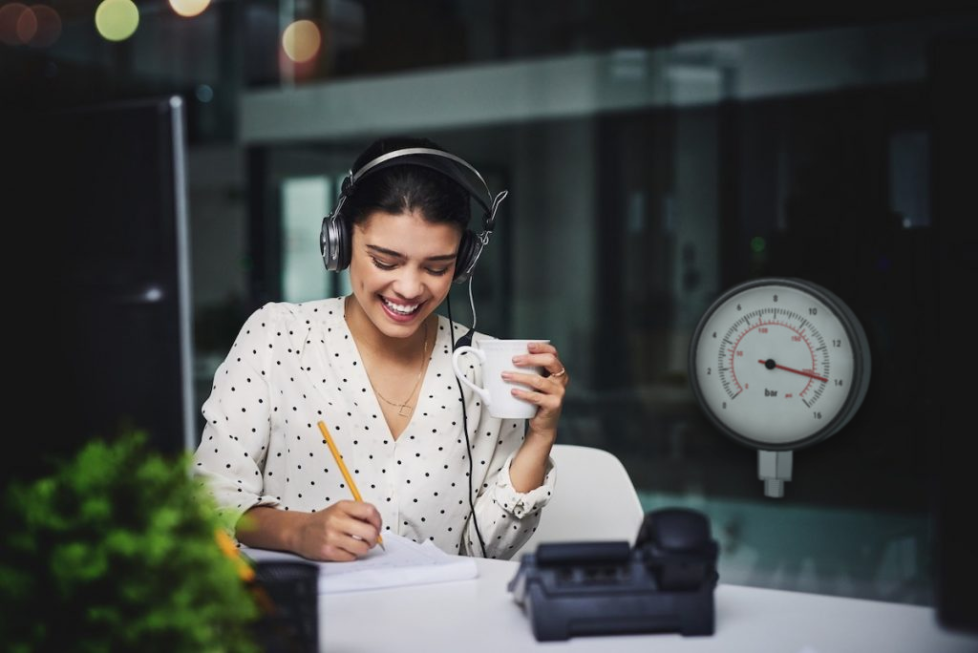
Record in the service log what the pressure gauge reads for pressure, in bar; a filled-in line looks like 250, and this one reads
14
